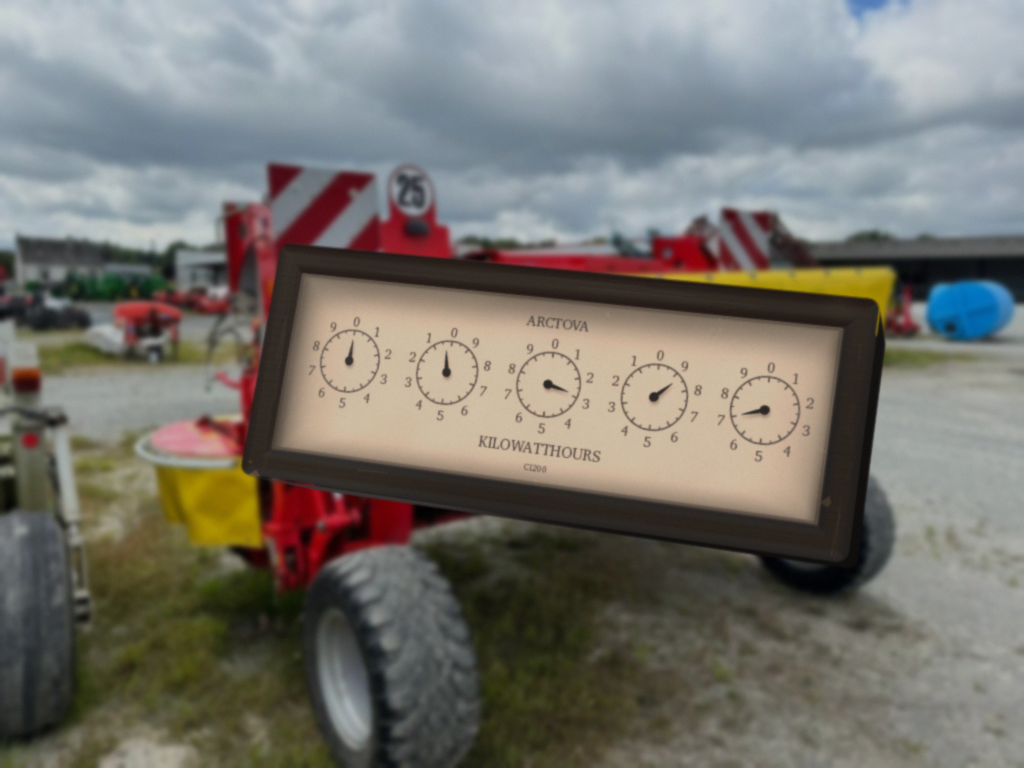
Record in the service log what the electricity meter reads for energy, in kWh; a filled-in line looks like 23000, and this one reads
287
